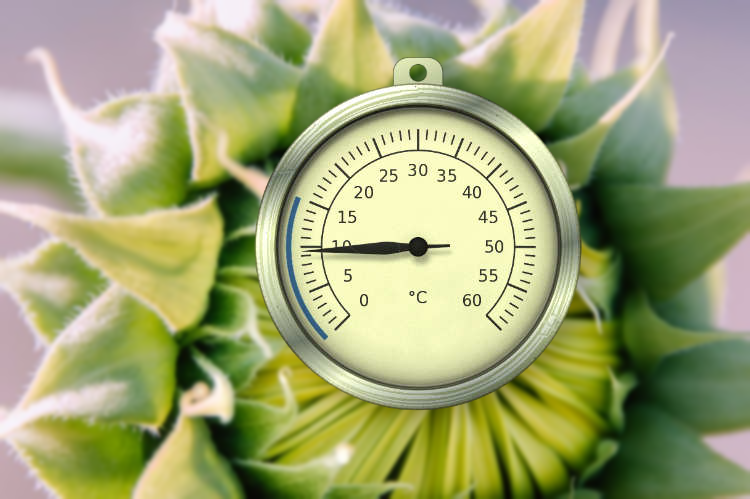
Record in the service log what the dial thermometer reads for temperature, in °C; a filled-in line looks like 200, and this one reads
9.5
